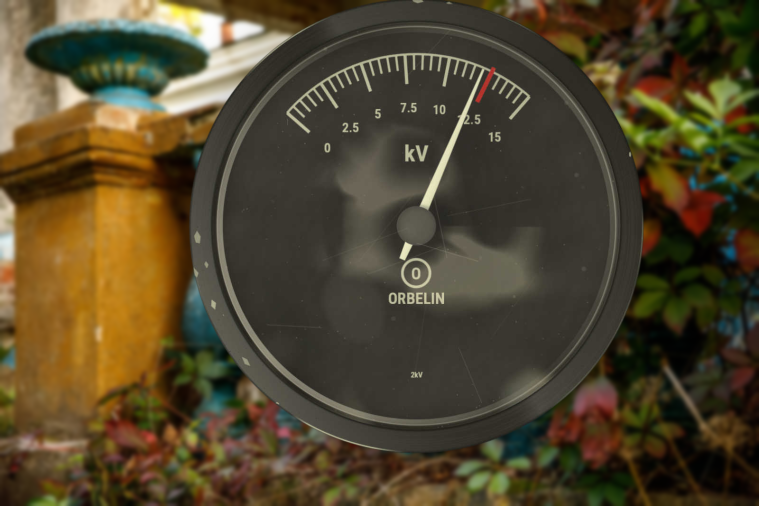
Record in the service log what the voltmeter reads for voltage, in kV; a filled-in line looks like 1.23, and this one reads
12
